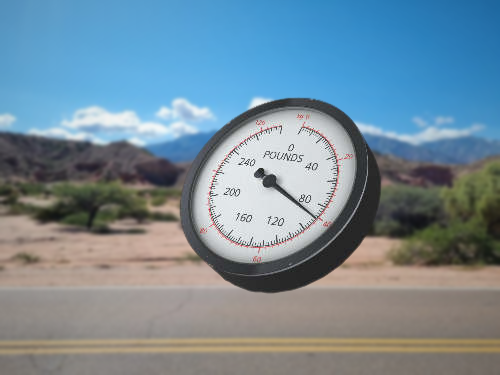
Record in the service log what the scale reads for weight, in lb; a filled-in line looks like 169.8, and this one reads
90
